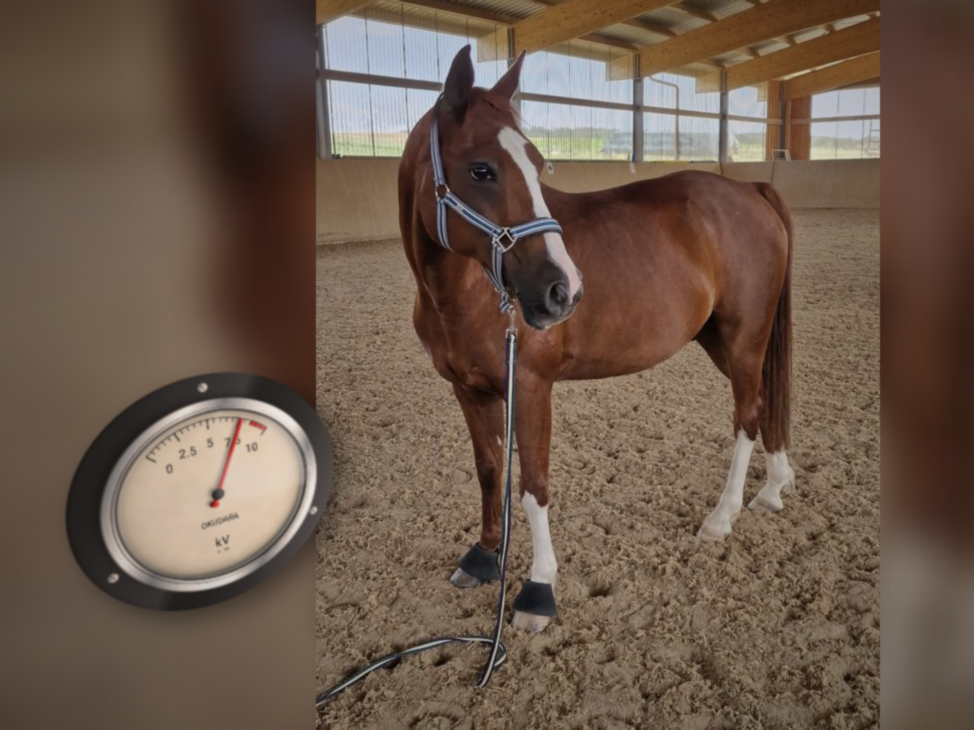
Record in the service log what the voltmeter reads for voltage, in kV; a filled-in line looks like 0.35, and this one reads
7.5
